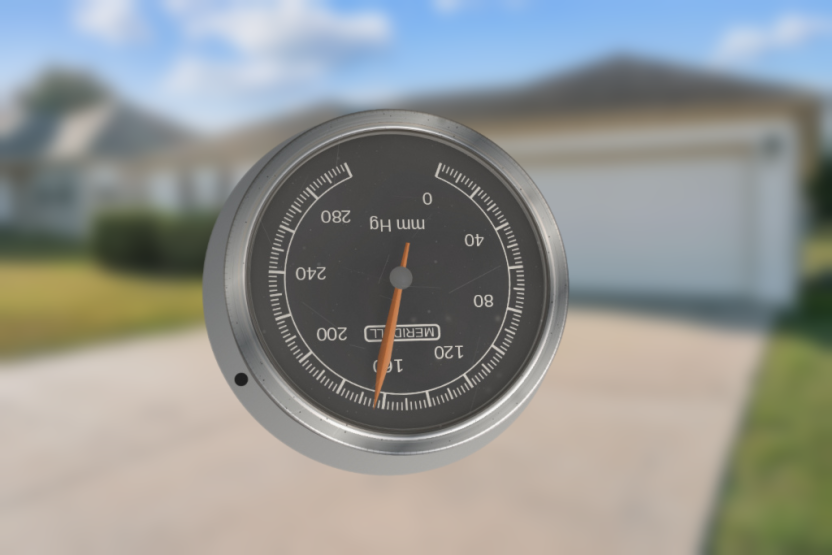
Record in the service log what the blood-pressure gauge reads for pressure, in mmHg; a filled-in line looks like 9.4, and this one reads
164
